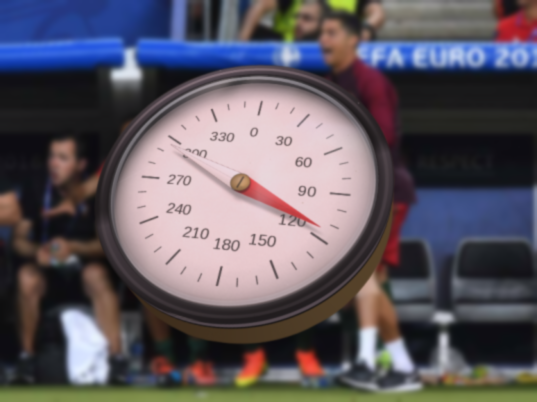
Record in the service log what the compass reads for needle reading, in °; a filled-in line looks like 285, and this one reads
115
